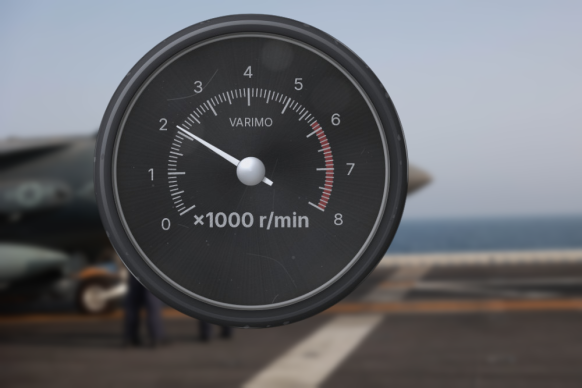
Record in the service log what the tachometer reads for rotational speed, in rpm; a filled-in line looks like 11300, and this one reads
2100
